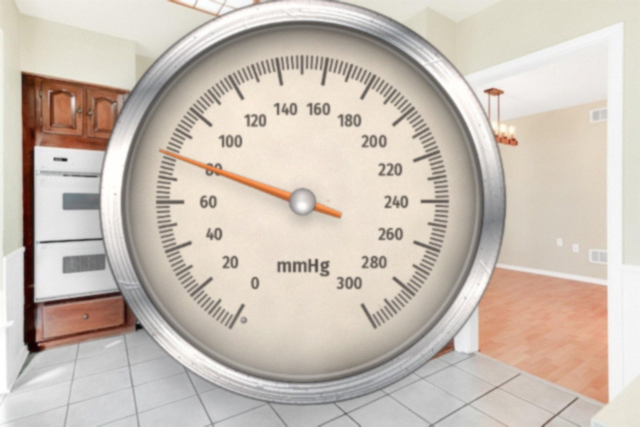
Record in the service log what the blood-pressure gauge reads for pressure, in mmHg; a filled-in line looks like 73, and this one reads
80
